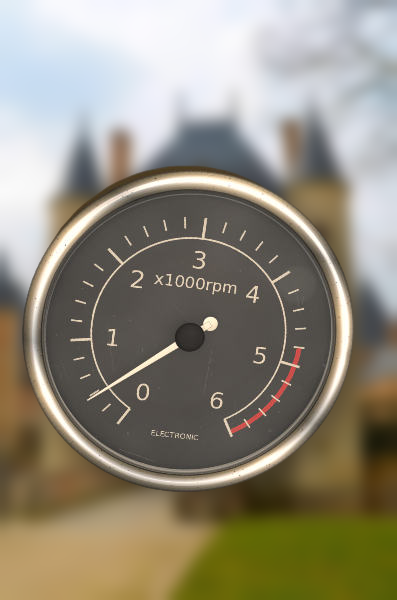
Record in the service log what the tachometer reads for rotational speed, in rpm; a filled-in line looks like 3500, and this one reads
400
